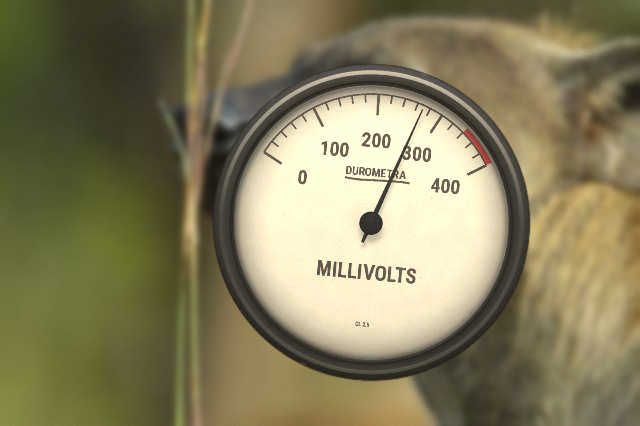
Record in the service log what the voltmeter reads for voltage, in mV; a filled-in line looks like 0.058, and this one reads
270
